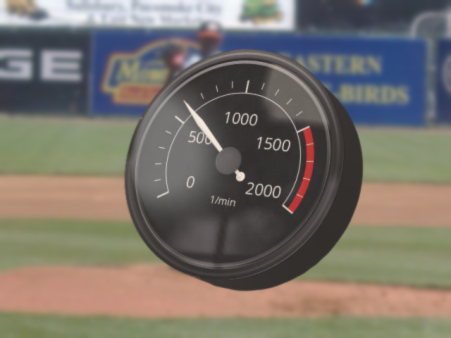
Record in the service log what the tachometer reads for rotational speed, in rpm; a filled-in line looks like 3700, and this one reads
600
